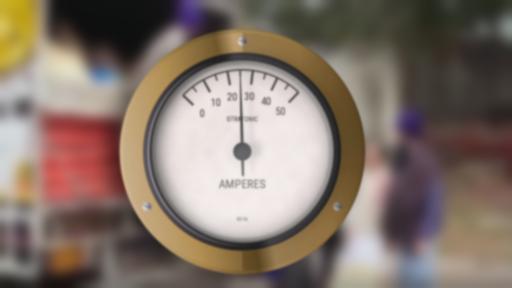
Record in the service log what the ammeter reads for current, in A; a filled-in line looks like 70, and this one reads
25
